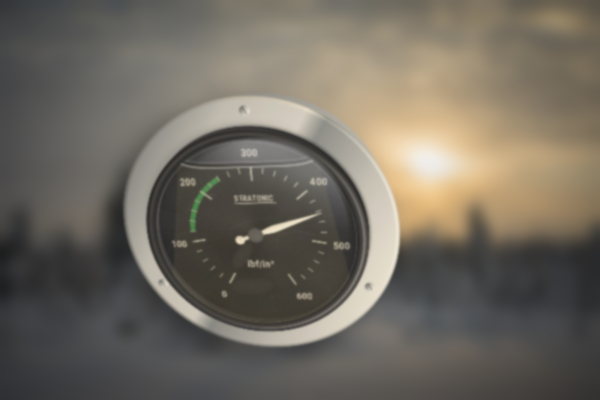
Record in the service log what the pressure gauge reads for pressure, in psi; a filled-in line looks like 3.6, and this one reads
440
